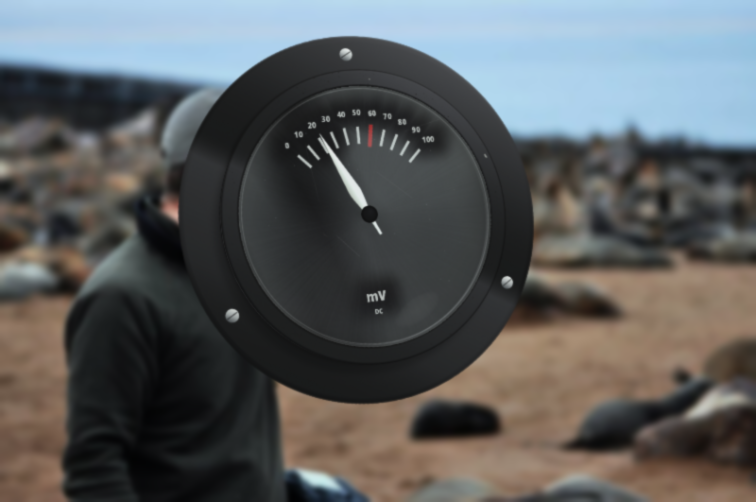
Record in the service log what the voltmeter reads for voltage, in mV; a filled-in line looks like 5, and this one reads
20
